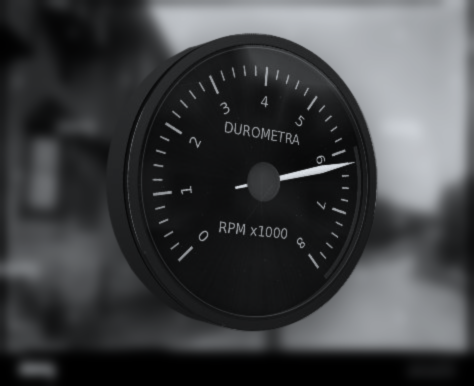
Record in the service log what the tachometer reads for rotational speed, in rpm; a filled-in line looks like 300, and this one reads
6200
